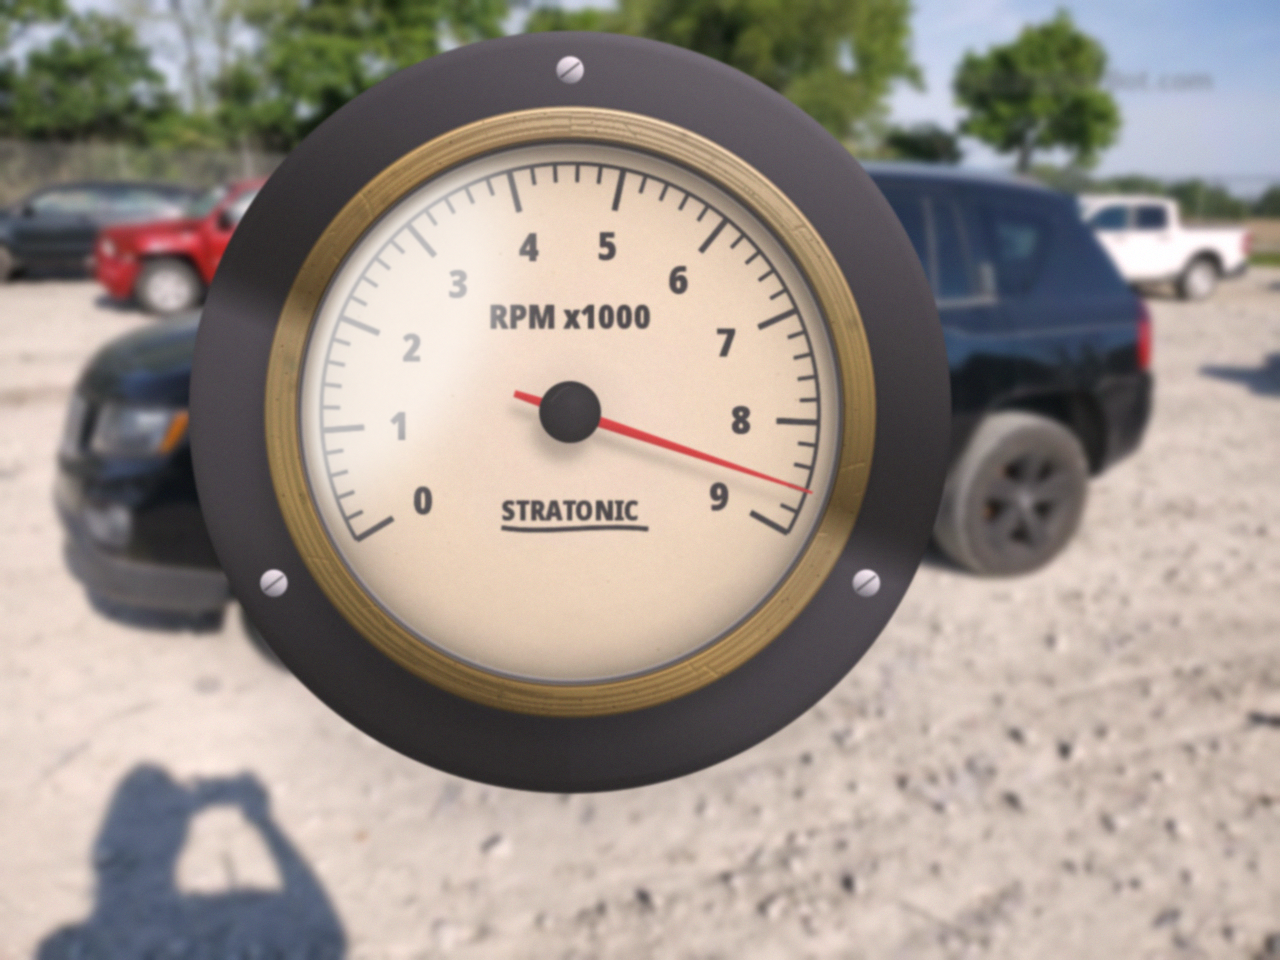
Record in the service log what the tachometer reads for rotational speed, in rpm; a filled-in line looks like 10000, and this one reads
8600
